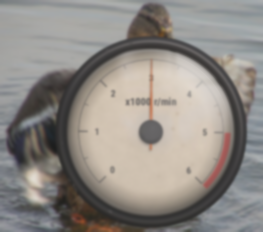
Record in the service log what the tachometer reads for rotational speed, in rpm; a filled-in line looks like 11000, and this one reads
3000
